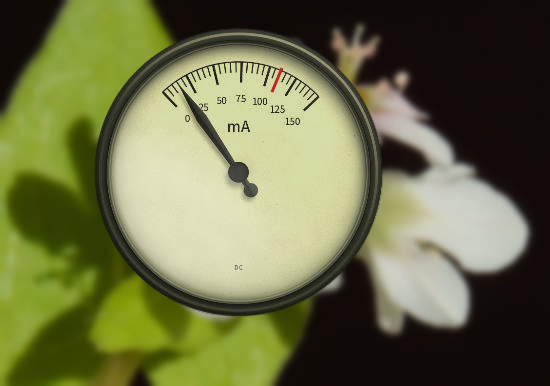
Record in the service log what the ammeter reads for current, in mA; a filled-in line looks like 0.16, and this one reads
15
